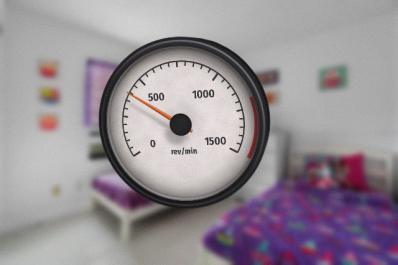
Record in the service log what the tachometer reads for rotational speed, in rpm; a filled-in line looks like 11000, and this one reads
400
